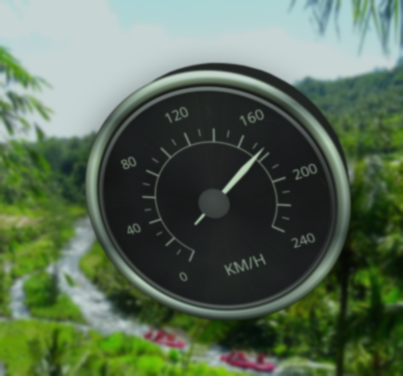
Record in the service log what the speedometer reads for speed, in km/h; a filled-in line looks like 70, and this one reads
175
